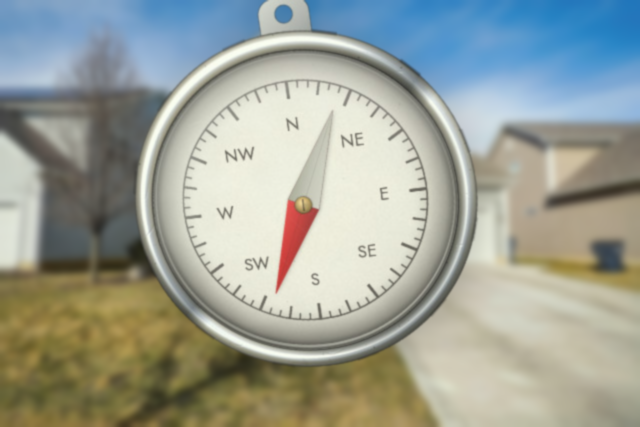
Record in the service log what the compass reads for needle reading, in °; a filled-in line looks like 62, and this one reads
205
